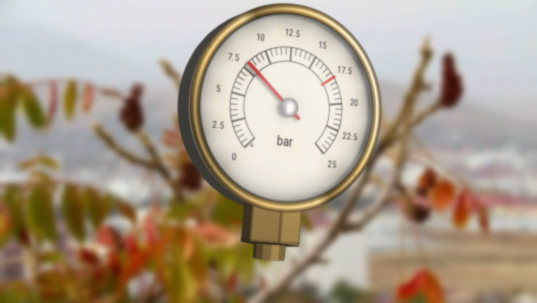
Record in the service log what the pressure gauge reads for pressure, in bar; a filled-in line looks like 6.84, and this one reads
8
